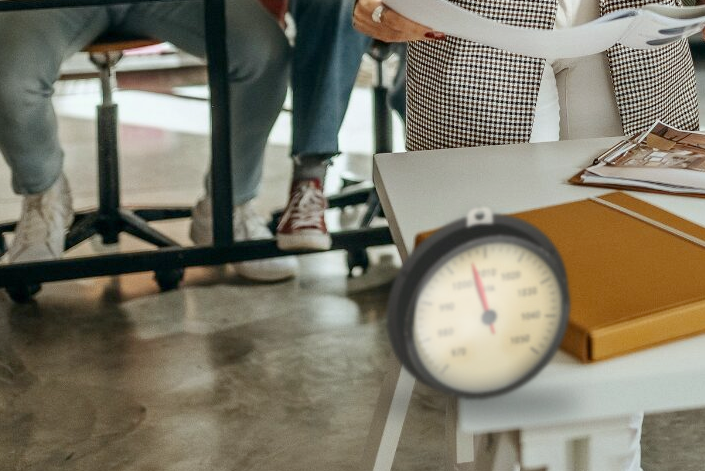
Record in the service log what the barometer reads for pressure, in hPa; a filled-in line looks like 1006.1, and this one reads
1006
